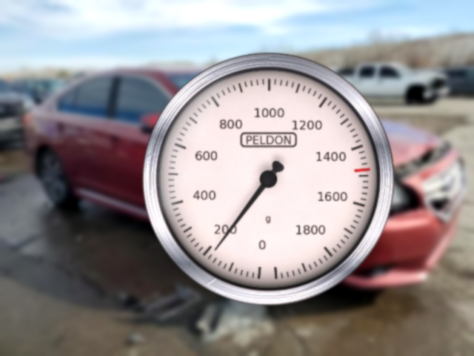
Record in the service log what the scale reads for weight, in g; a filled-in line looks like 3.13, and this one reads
180
